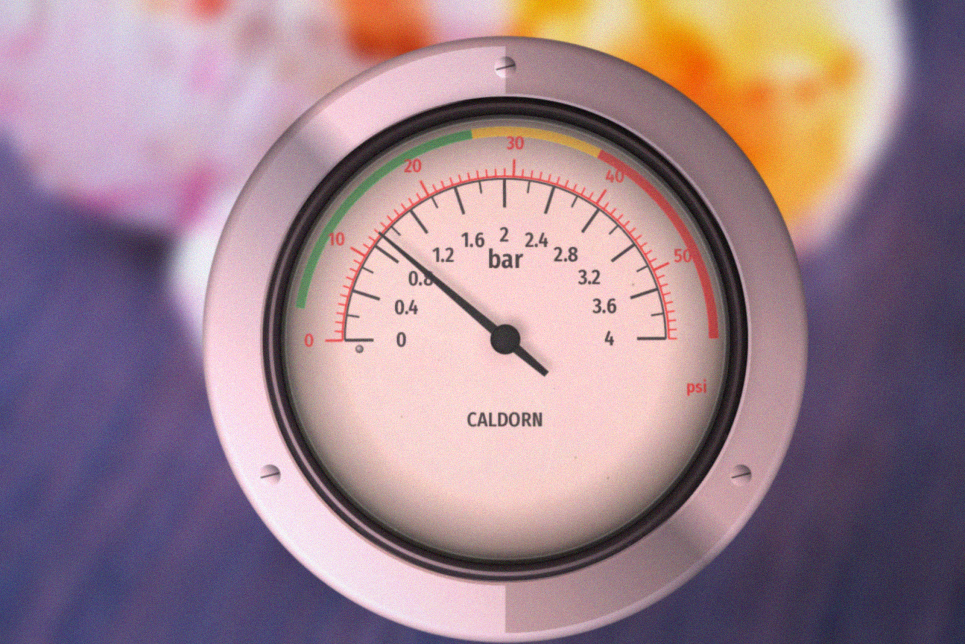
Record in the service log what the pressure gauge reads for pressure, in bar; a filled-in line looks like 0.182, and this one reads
0.9
